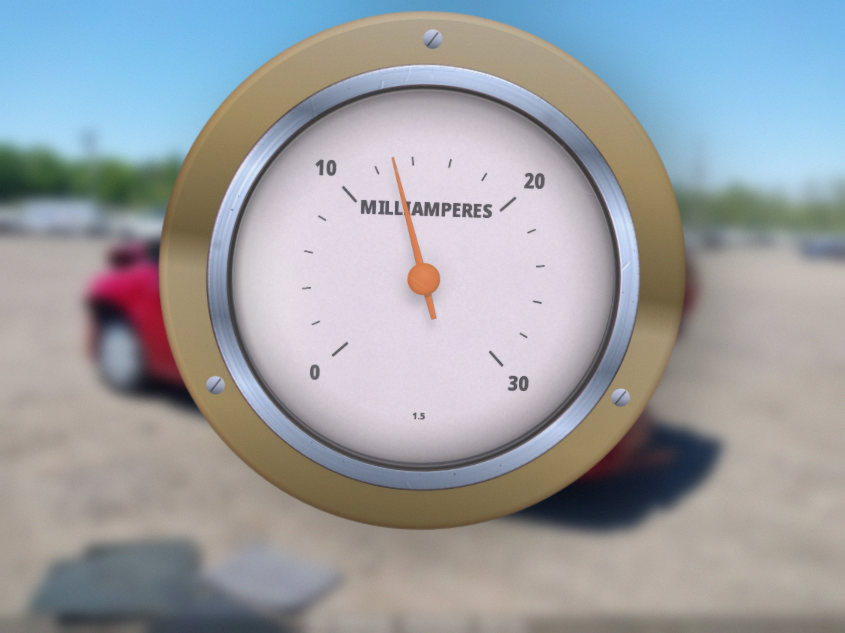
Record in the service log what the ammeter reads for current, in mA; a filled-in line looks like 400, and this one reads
13
